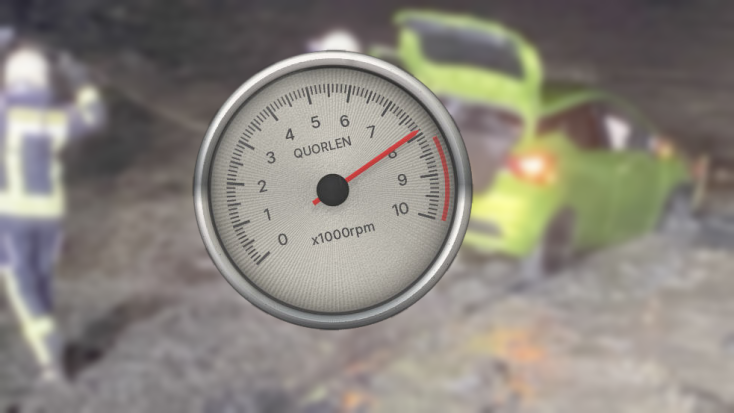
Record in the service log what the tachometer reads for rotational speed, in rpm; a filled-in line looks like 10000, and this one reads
7900
